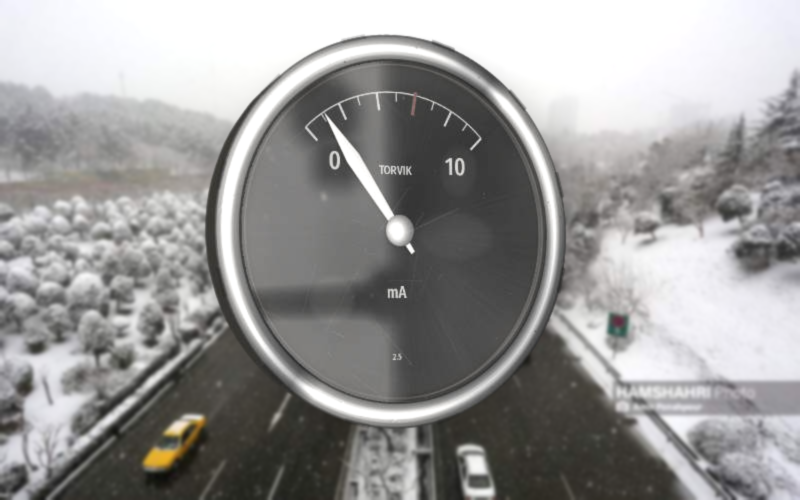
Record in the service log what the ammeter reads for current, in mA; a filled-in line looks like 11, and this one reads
1
